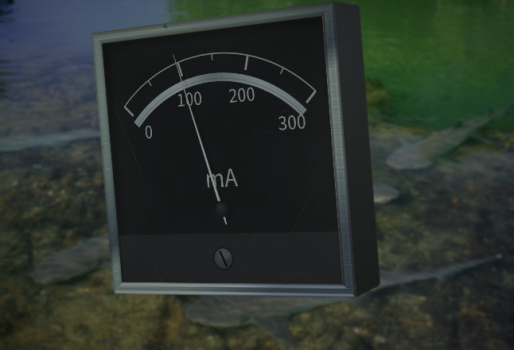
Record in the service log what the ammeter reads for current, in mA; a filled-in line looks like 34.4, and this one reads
100
